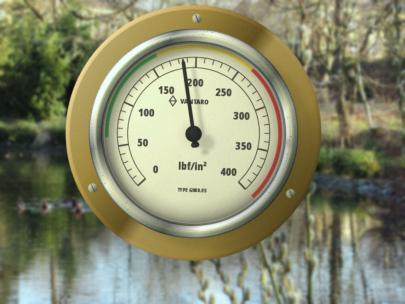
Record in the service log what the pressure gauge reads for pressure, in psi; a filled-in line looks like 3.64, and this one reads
185
